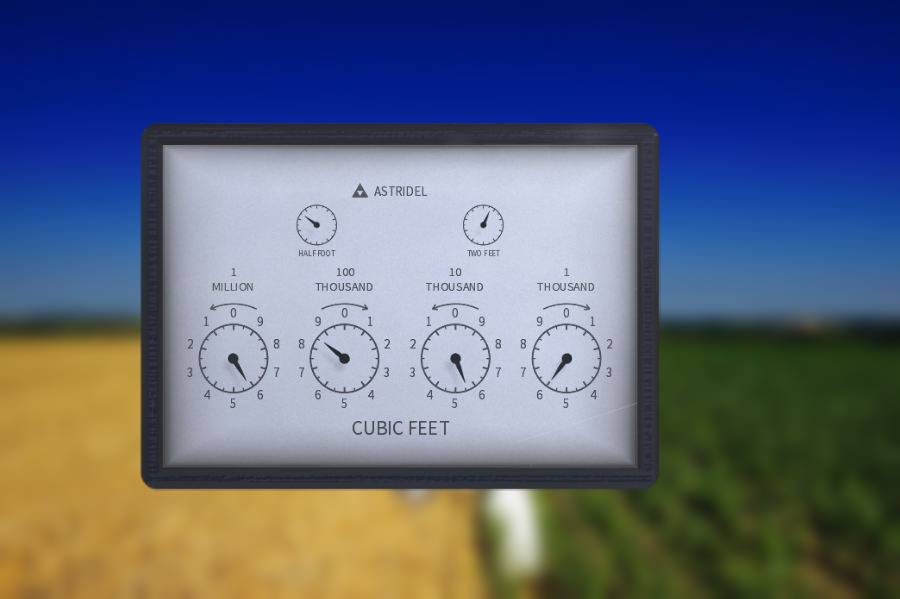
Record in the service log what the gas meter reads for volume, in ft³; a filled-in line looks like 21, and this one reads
585600
